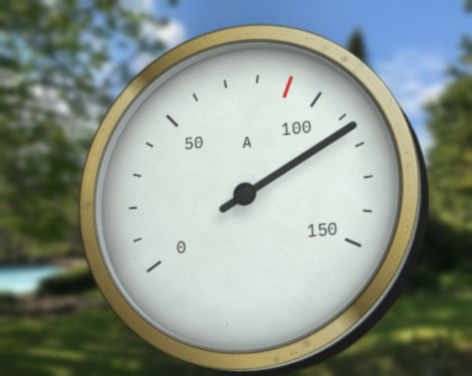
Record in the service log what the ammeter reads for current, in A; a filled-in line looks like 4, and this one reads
115
